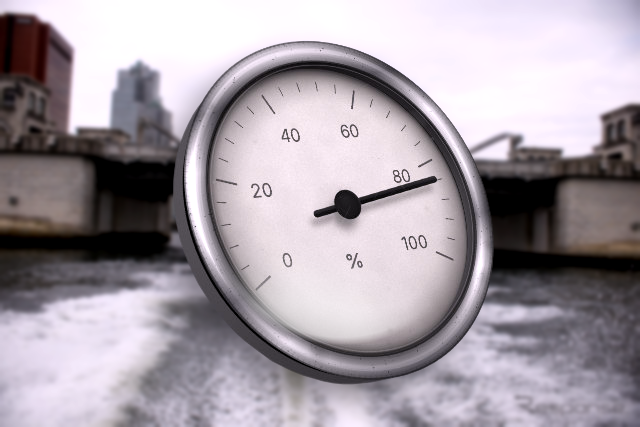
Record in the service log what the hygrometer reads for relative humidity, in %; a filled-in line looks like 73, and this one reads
84
